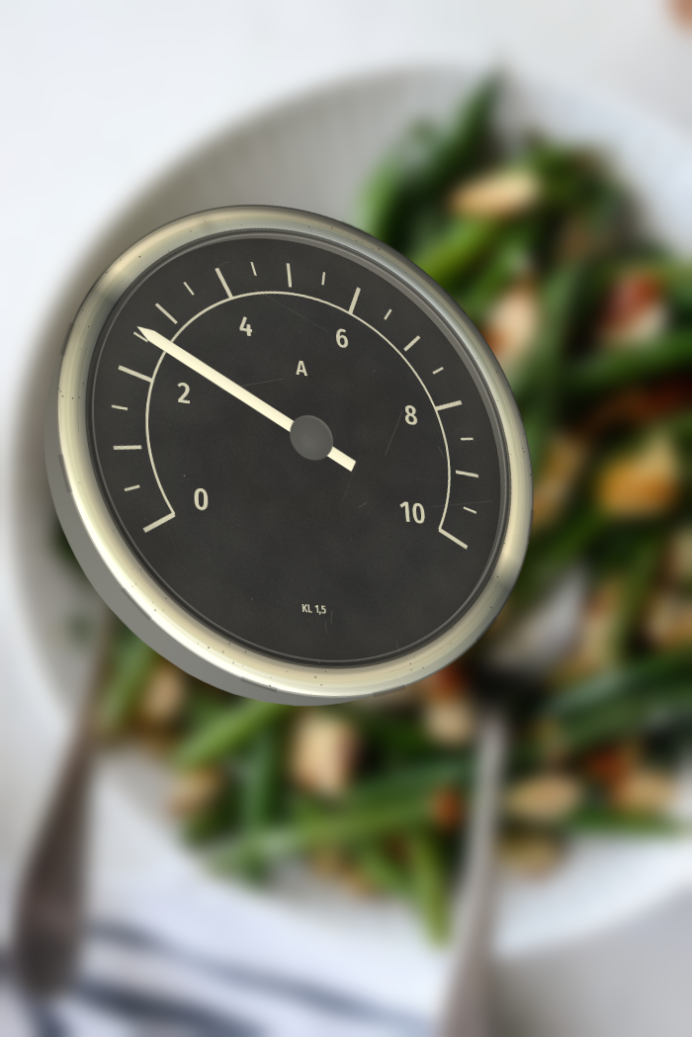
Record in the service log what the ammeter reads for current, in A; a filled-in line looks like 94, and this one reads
2.5
